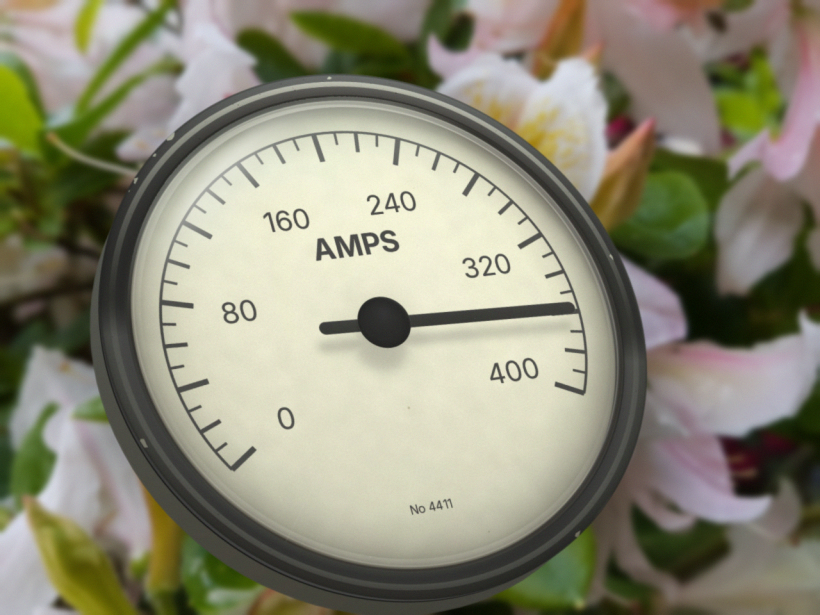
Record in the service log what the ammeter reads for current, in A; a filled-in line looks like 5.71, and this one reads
360
